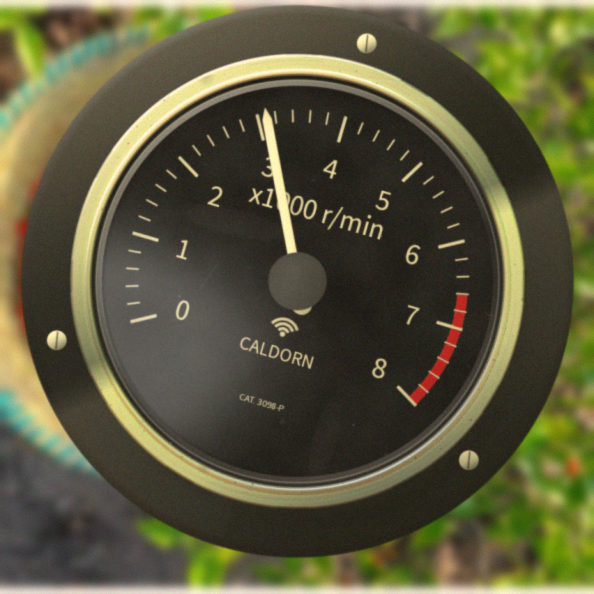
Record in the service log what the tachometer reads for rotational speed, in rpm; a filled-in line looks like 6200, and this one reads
3100
